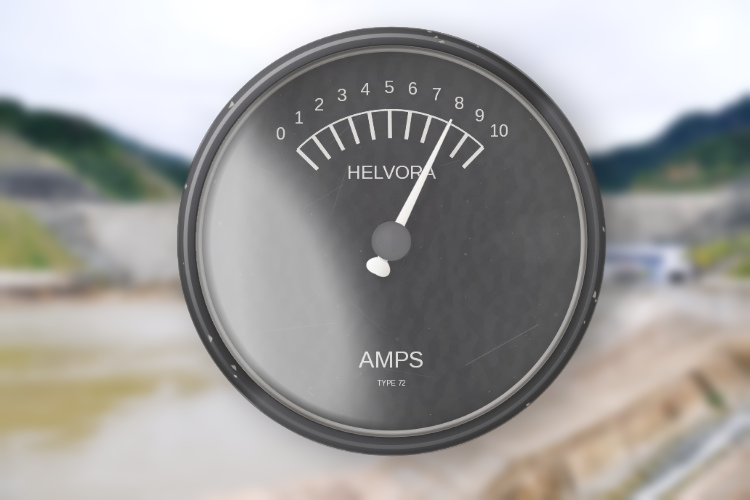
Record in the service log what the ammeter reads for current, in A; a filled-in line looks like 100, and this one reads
8
